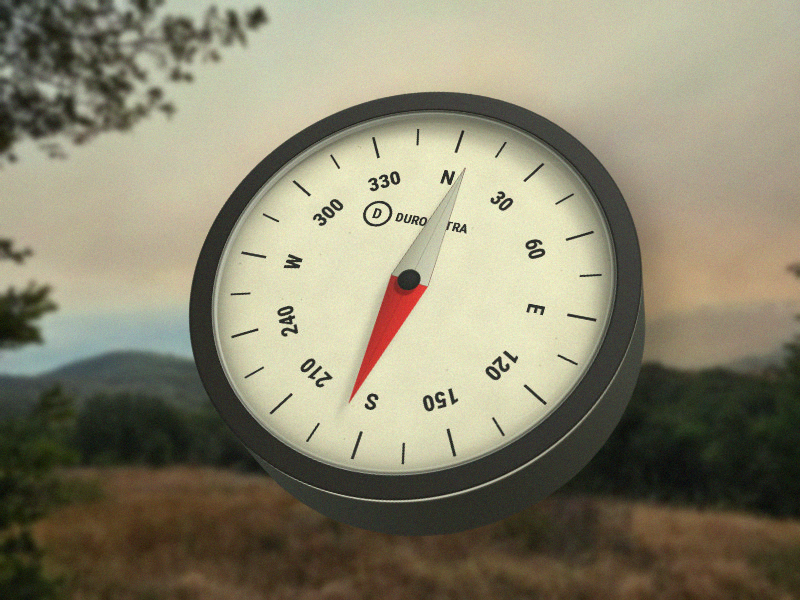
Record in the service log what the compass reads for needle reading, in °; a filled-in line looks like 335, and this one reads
187.5
